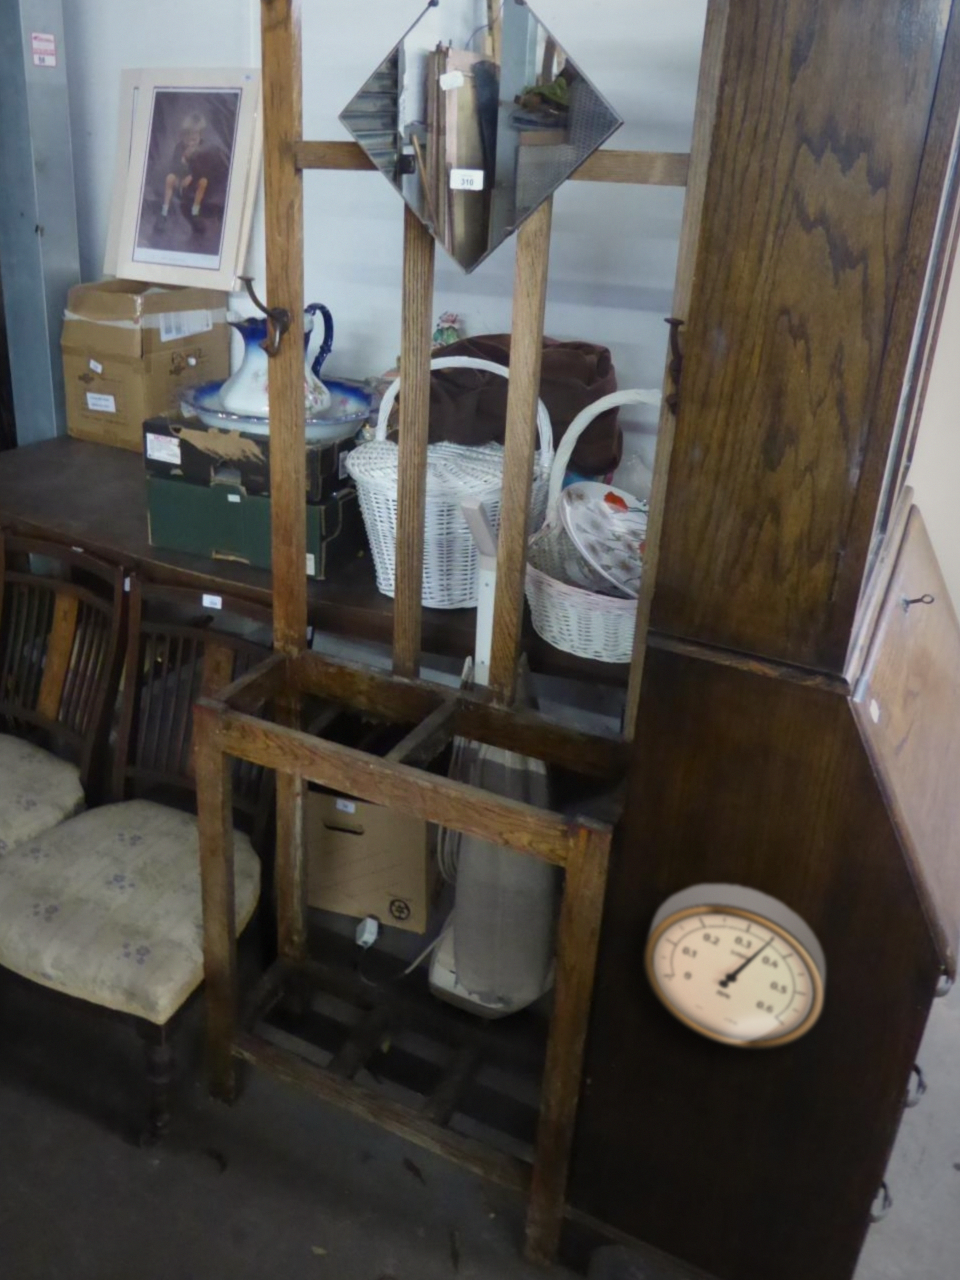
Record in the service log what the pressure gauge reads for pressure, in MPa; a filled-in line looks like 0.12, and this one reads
0.35
